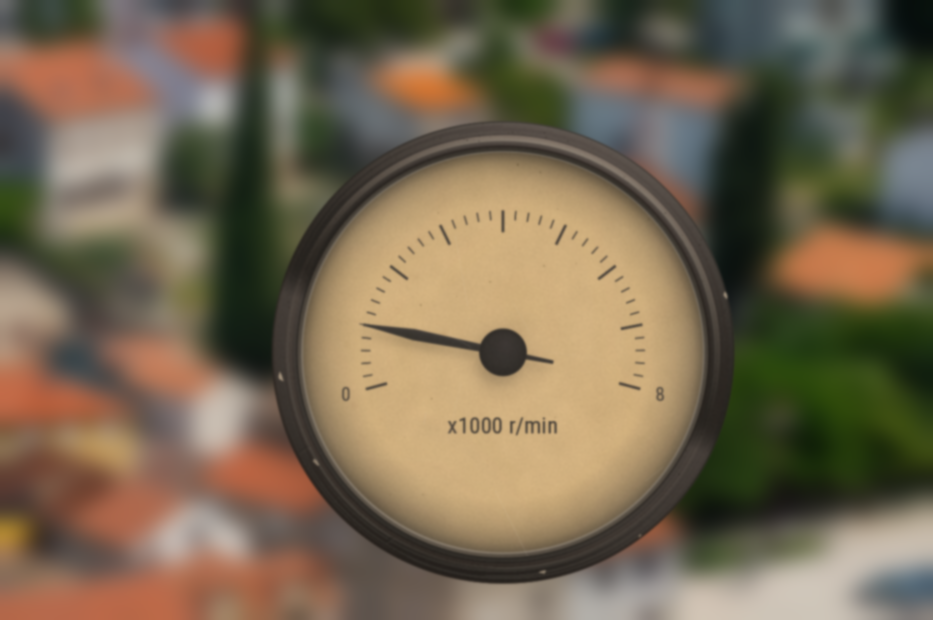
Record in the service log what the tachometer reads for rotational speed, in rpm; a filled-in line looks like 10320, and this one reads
1000
